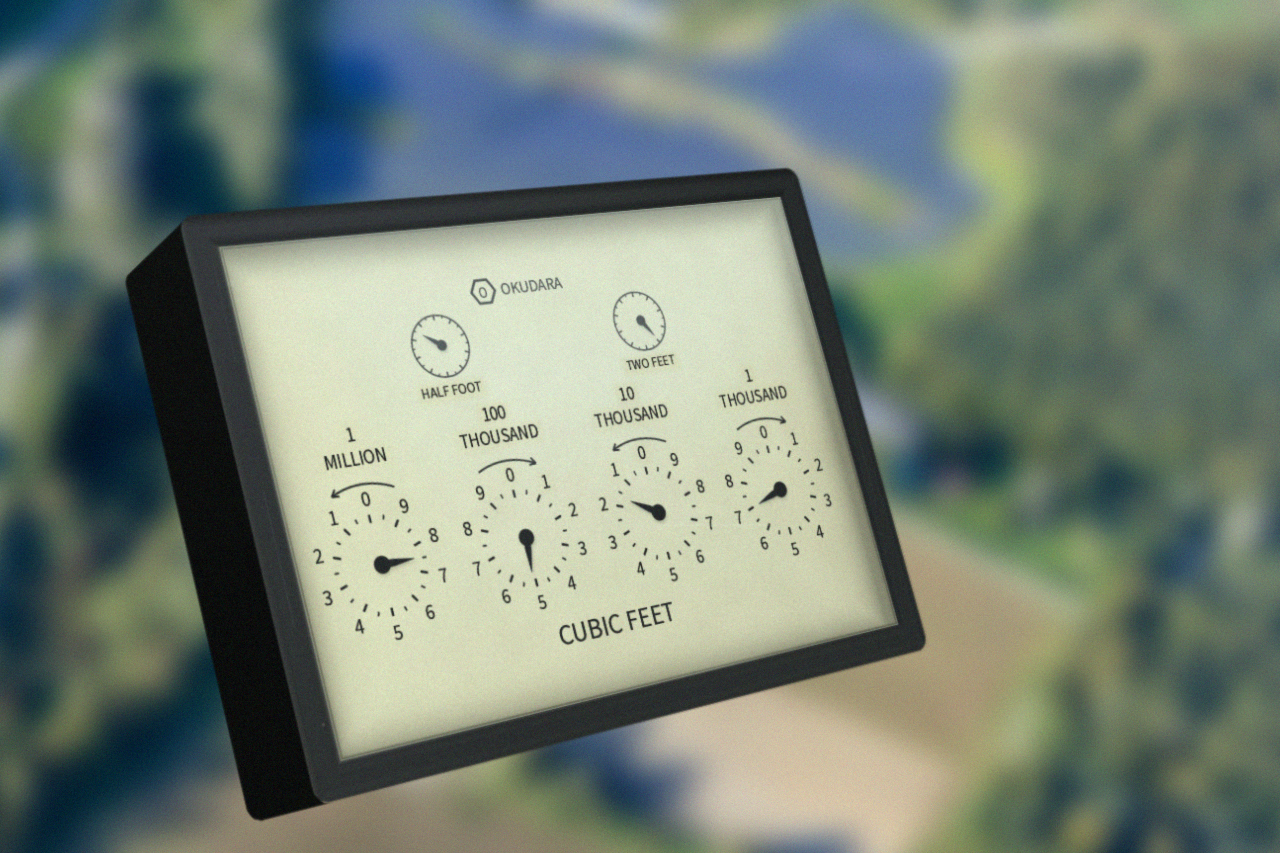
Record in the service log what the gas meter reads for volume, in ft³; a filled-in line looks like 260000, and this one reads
751700
